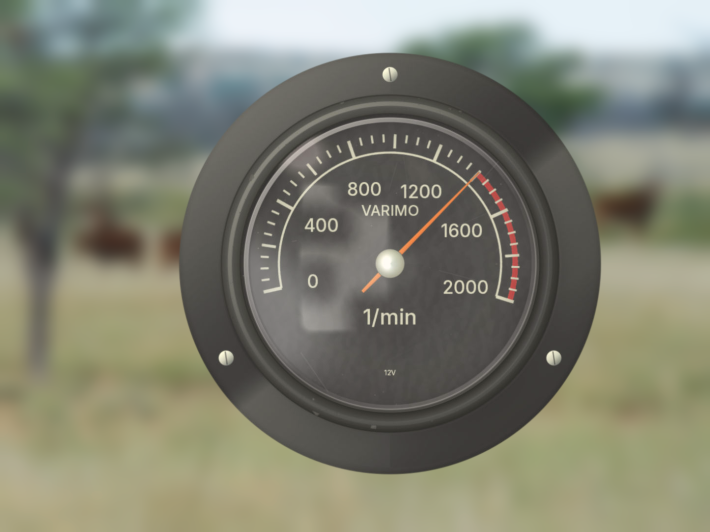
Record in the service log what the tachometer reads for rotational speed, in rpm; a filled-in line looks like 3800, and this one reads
1400
